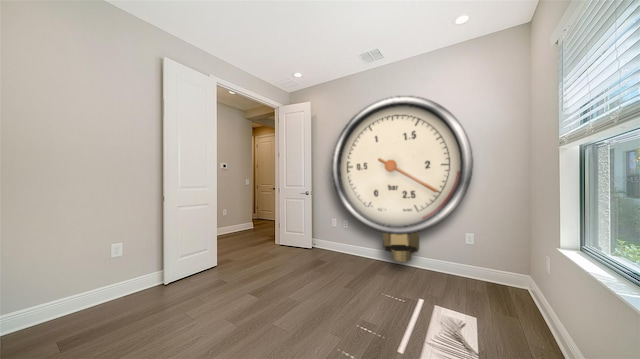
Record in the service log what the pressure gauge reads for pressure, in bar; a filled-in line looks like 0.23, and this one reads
2.25
